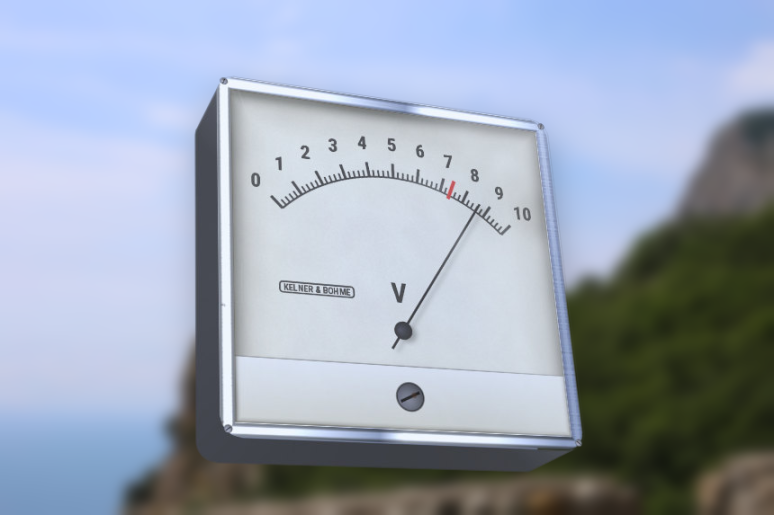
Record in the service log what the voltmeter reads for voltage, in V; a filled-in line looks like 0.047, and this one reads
8.6
